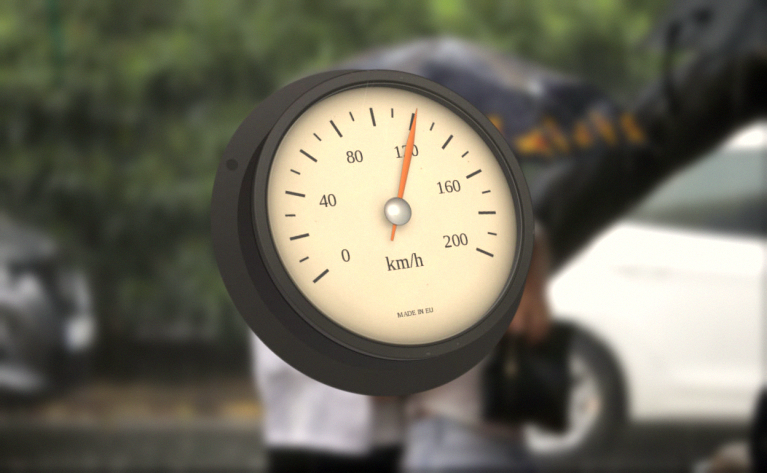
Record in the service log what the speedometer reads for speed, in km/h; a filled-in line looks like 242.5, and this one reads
120
